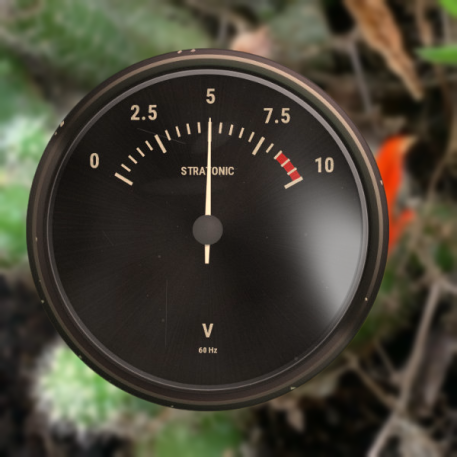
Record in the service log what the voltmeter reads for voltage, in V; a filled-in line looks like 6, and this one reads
5
